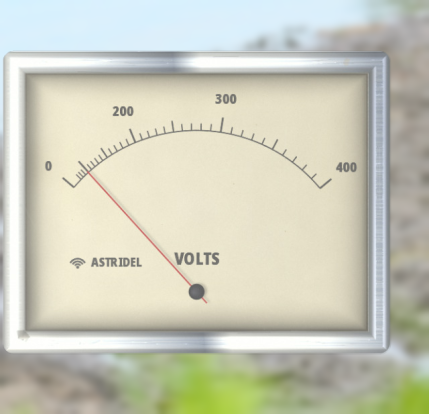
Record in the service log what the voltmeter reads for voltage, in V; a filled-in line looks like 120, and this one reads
100
